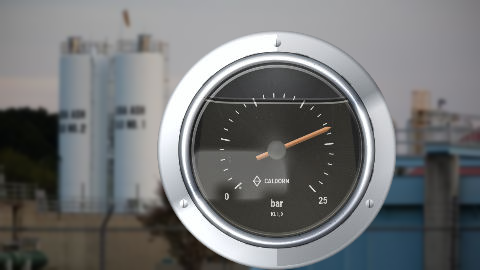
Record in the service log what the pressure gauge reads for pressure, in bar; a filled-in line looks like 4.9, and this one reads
18.5
